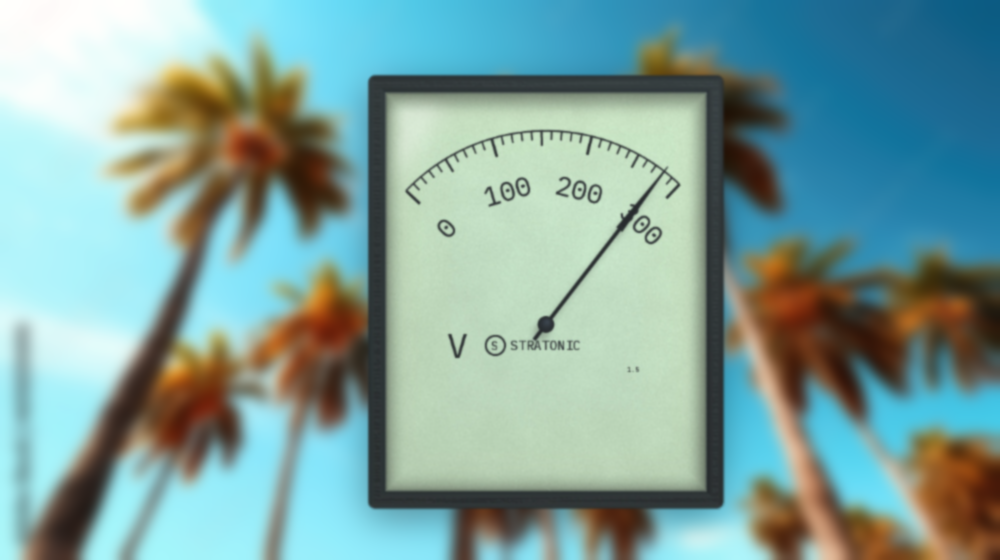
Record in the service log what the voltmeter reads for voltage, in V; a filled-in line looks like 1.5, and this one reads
280
